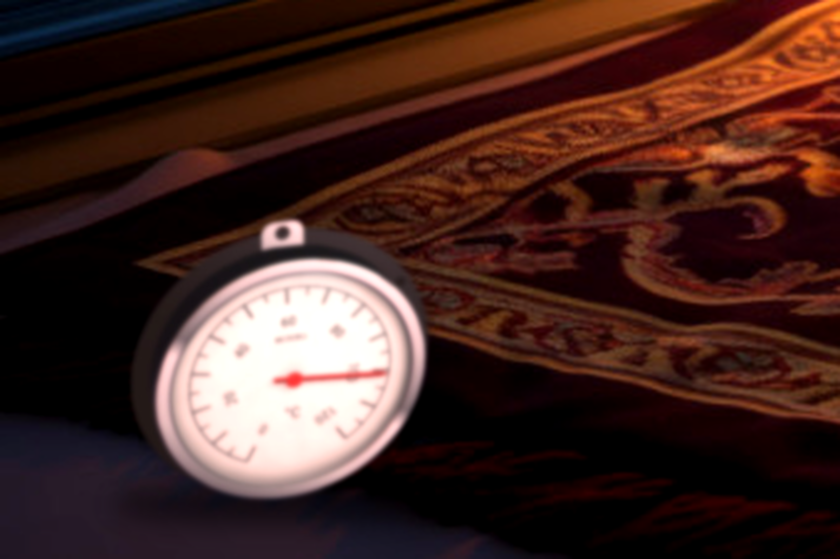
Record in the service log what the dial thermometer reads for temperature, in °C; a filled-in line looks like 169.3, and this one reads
100
